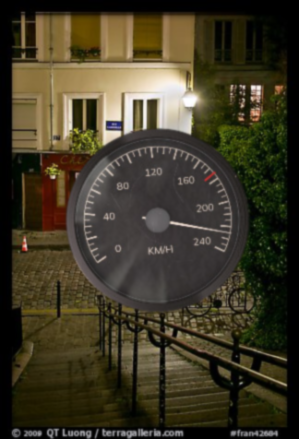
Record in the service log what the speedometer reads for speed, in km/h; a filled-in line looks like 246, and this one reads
225
